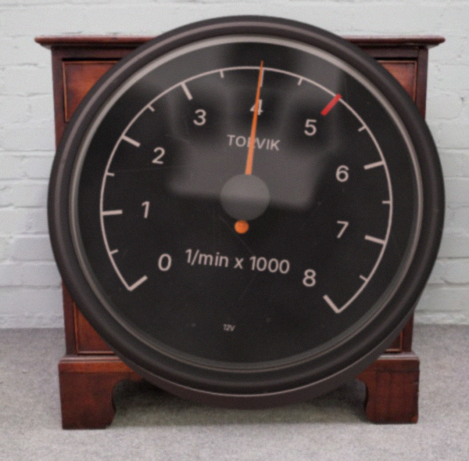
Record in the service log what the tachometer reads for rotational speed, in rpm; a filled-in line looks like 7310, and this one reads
4000
